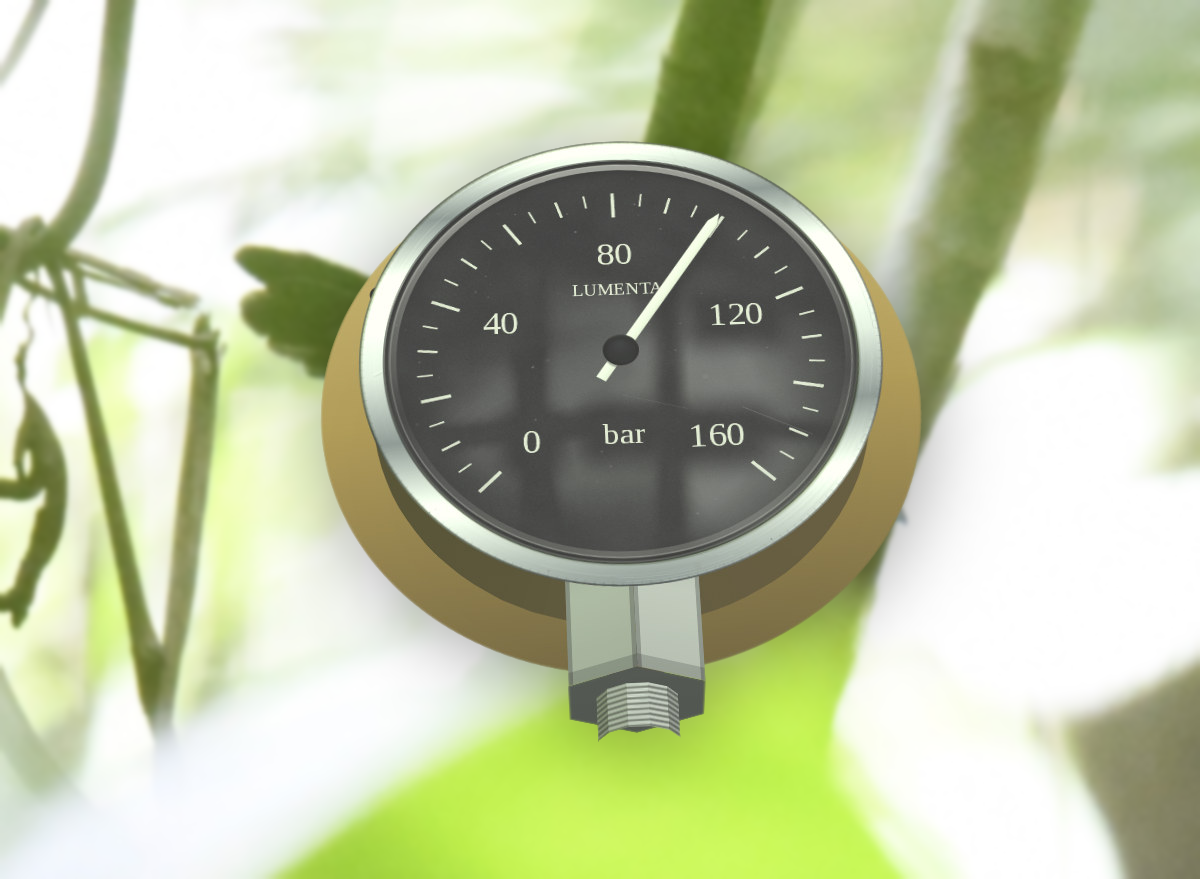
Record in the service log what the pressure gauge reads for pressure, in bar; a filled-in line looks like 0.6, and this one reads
100
